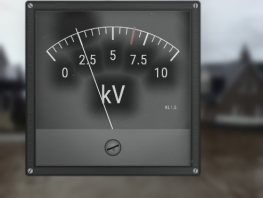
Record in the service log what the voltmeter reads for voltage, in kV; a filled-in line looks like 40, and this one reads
2.5
